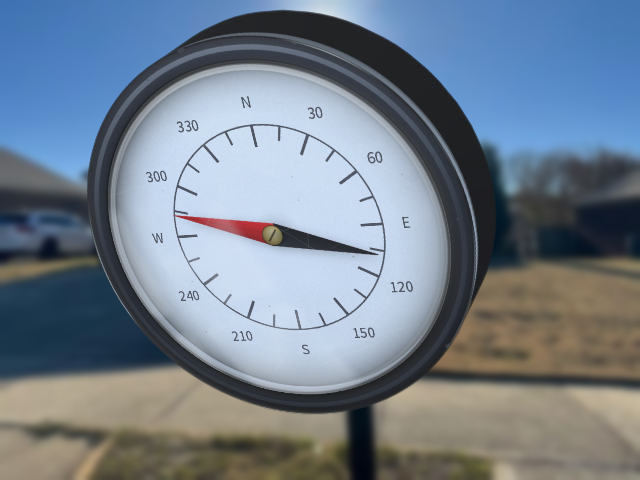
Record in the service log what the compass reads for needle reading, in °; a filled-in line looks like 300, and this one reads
285
